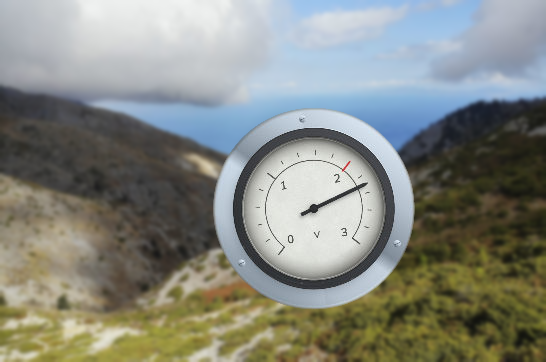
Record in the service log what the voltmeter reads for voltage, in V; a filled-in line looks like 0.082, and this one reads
2.3
